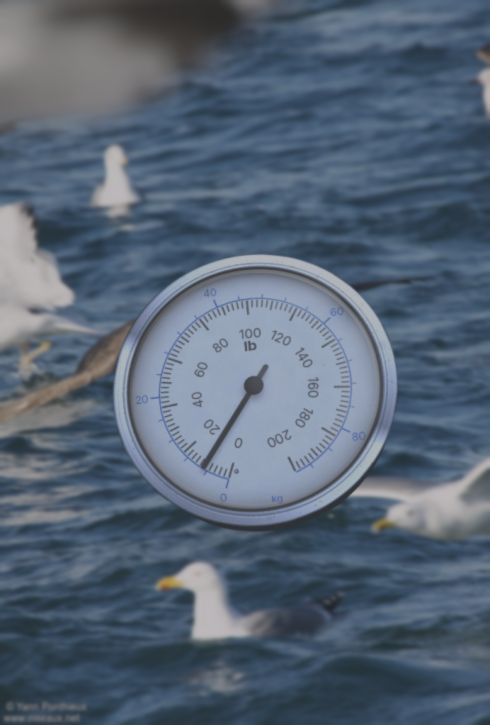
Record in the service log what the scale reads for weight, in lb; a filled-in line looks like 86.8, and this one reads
10
